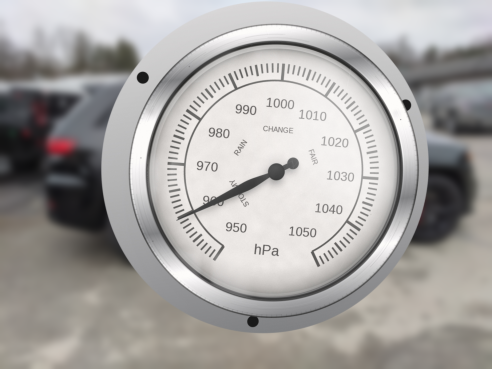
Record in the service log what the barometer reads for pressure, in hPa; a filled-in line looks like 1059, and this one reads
960
